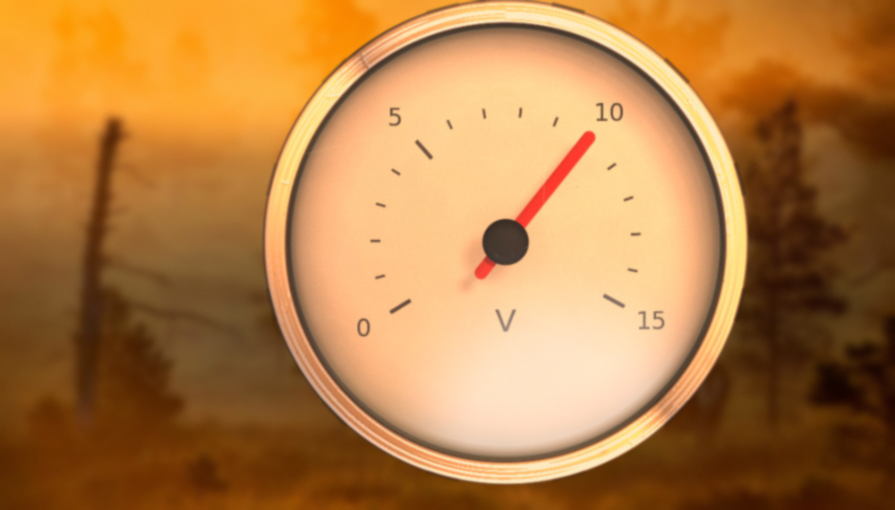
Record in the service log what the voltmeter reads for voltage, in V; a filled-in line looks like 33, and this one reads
10
